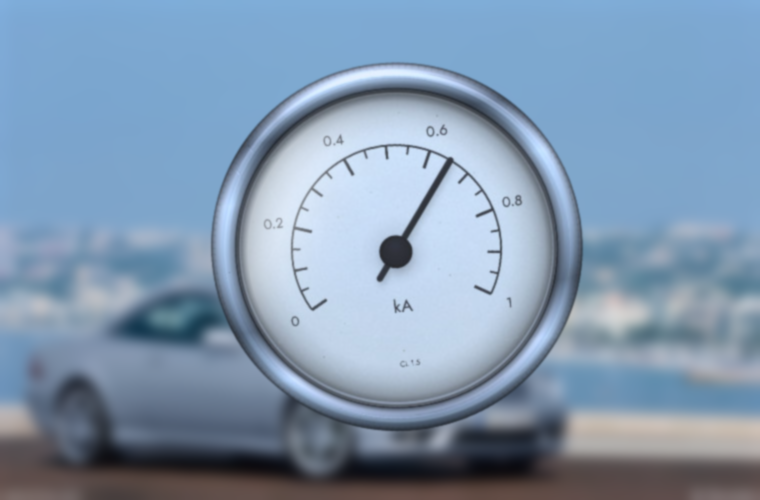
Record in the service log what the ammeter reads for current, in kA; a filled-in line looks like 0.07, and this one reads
0.65
